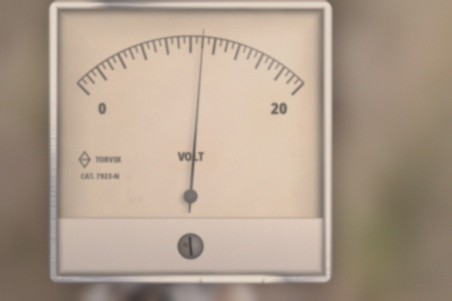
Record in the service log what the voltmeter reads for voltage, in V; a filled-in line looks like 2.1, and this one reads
11
